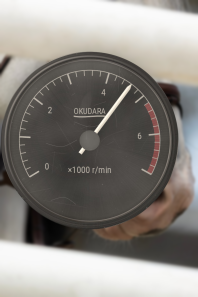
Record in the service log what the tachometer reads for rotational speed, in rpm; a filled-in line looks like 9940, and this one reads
4600
